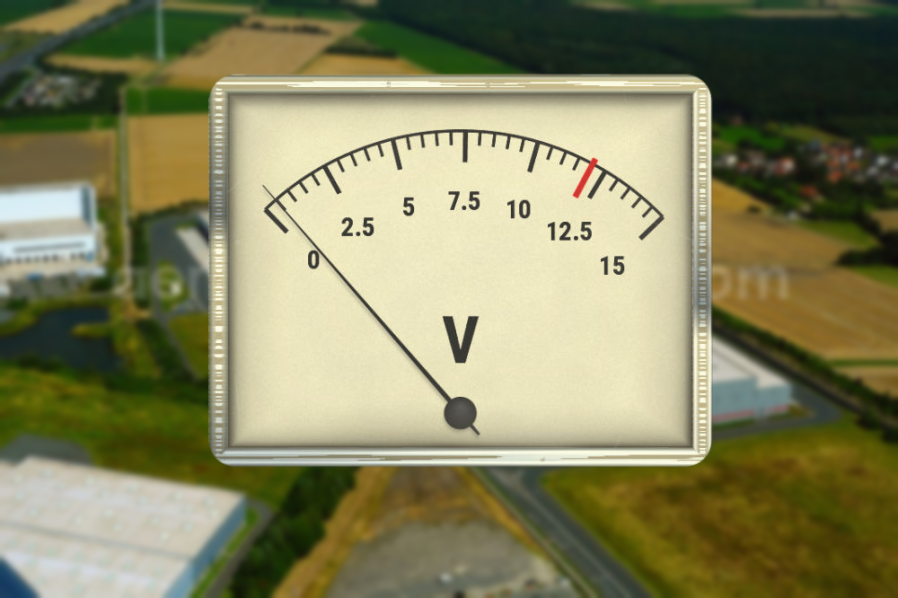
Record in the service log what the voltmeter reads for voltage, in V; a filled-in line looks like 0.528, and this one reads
0.5
